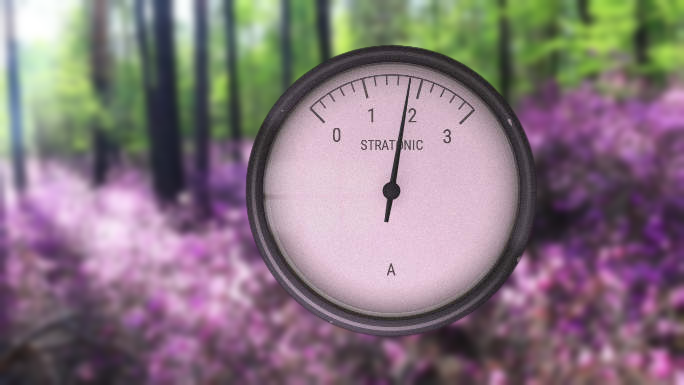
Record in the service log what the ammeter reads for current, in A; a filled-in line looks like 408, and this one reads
1.8
